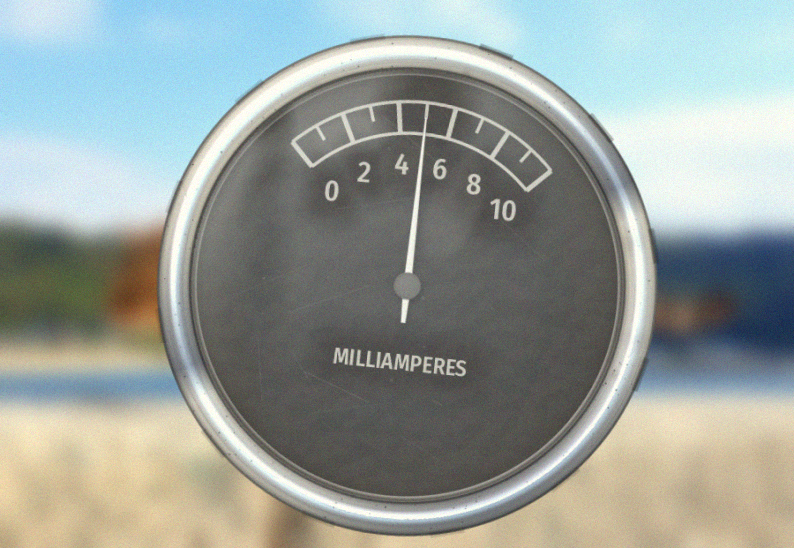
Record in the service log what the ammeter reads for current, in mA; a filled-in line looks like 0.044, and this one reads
5
